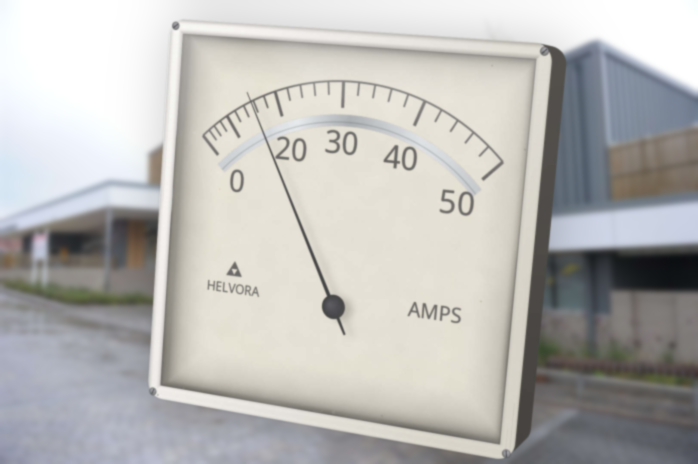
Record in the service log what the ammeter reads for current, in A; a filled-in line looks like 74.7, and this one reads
16
